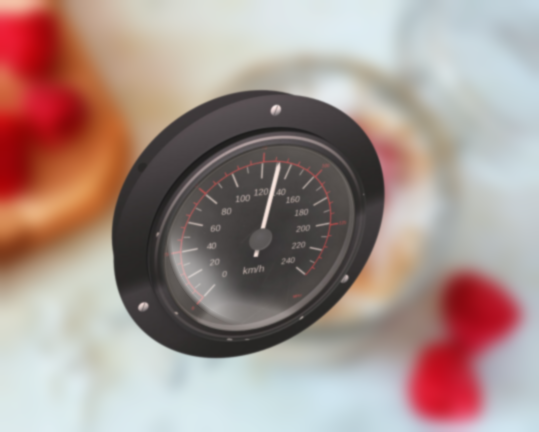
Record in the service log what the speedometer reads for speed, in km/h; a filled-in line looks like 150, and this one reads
130
